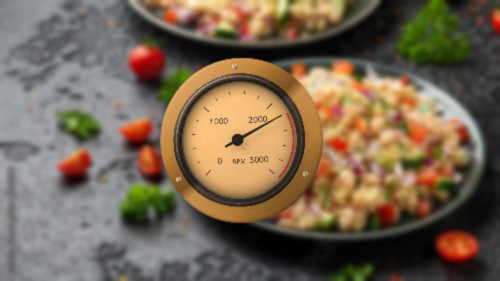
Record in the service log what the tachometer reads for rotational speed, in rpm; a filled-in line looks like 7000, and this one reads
2200
